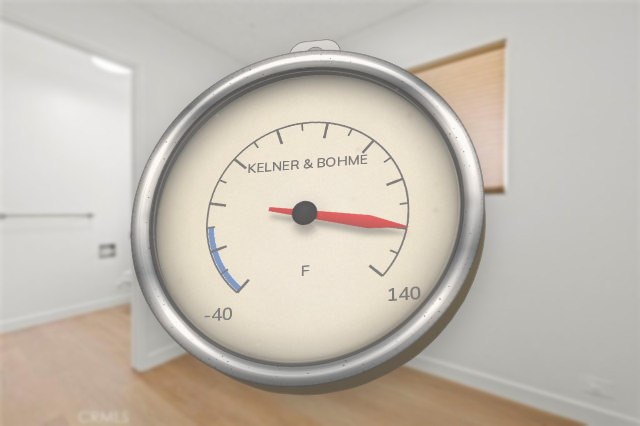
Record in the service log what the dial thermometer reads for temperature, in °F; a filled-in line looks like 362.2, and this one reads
120
